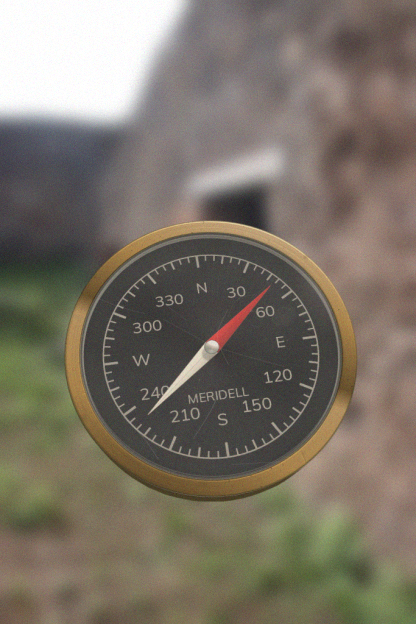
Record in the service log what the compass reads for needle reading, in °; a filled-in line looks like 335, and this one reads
50
